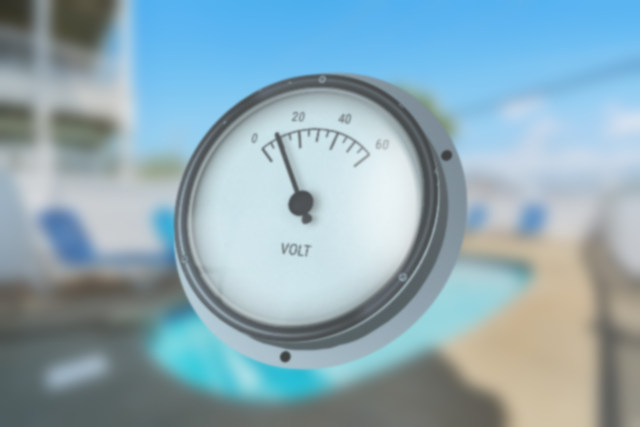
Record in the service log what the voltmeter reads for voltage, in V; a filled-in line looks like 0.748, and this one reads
10
